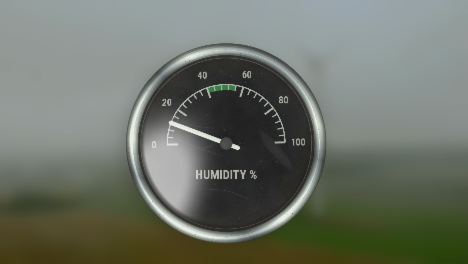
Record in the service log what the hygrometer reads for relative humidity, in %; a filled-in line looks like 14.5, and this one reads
12
